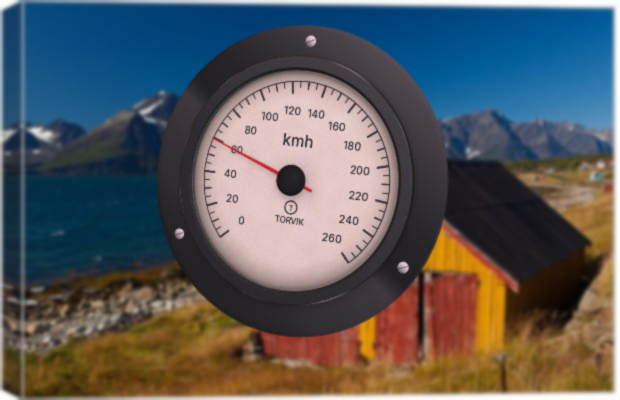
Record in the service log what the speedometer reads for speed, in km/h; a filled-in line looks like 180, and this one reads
60
